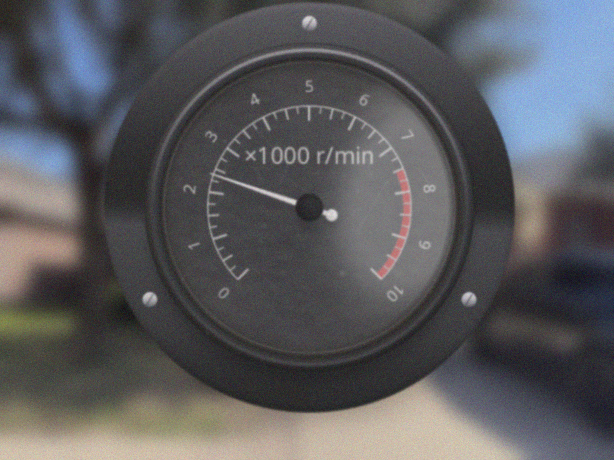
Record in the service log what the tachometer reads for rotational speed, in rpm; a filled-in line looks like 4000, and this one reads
2375
